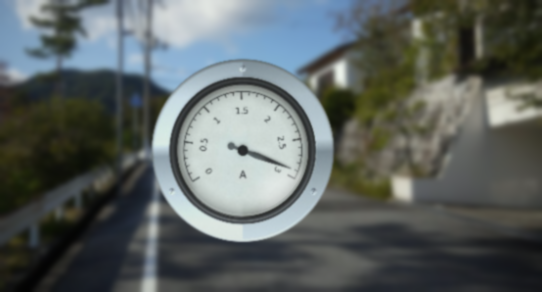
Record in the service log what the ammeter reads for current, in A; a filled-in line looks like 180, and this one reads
2.9
